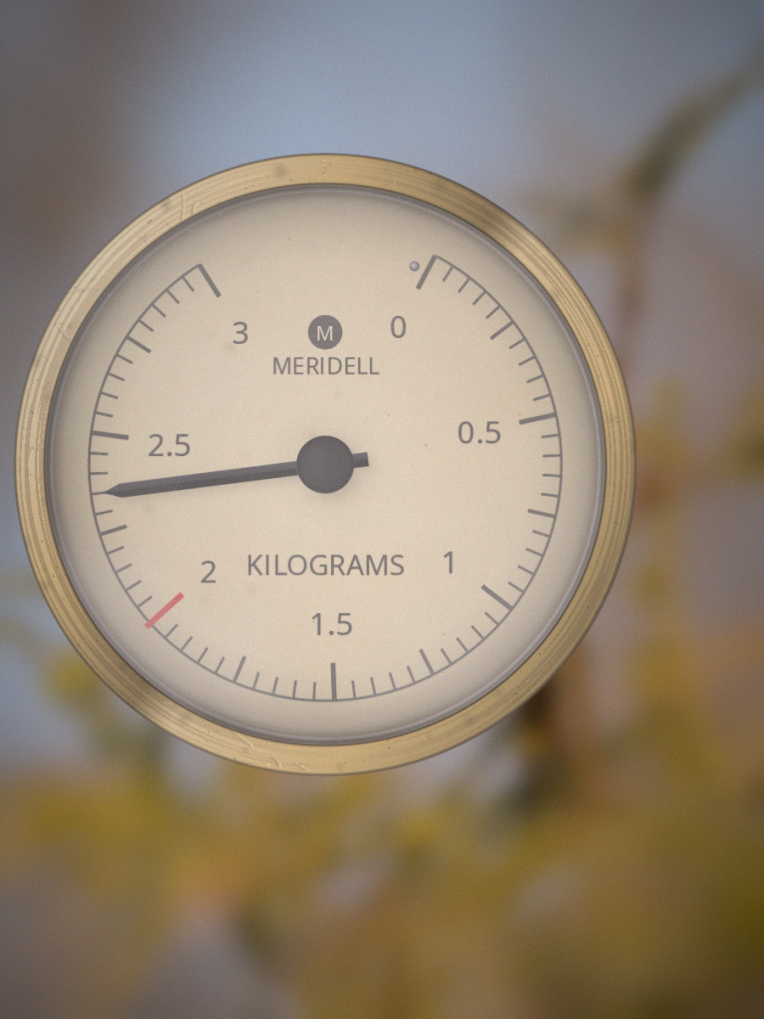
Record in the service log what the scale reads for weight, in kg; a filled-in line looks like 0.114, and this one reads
2.35
